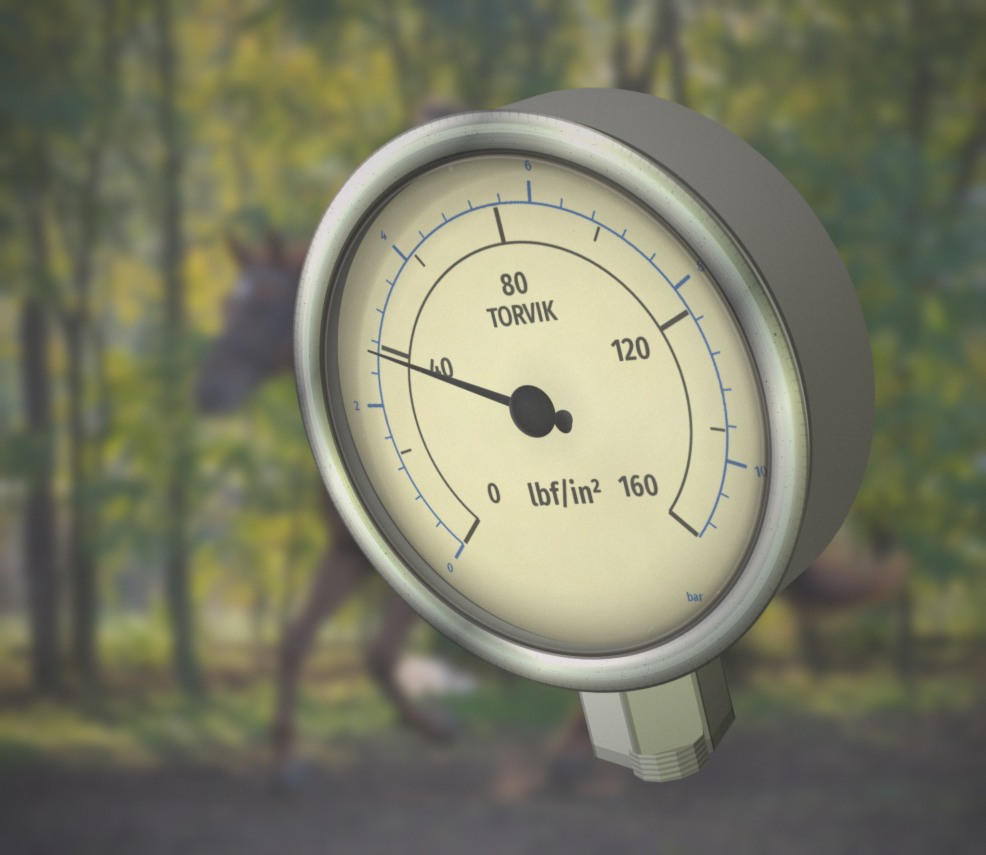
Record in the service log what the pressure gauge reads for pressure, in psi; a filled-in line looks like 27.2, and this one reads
40
